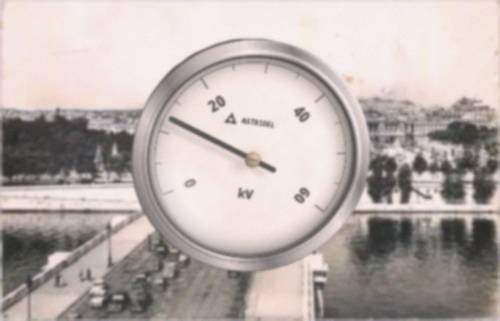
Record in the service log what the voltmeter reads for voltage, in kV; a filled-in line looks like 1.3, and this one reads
12.5
